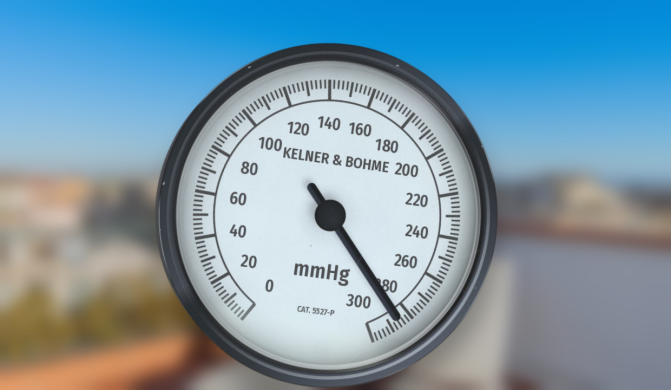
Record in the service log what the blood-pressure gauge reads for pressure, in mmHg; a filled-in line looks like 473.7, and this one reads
286
